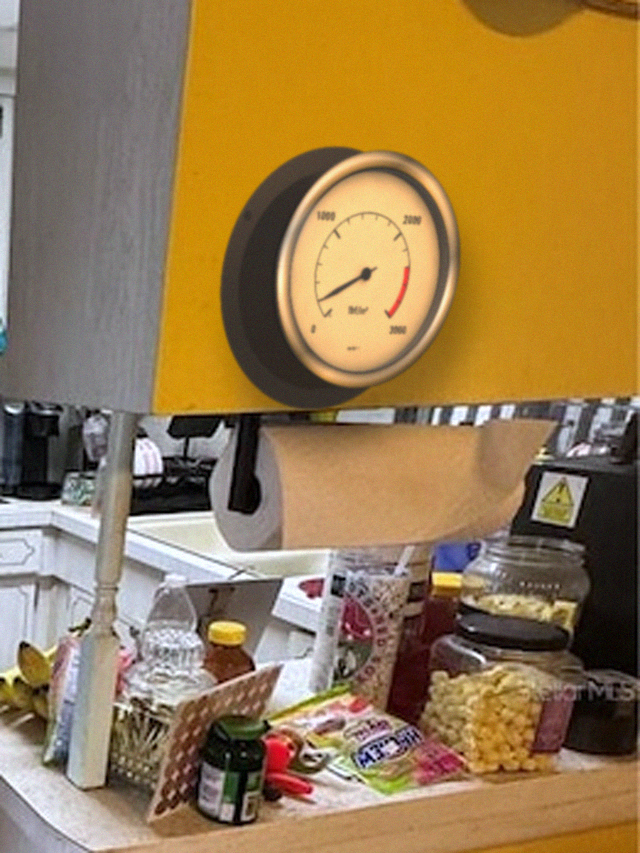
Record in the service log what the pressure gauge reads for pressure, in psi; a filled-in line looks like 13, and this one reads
200
